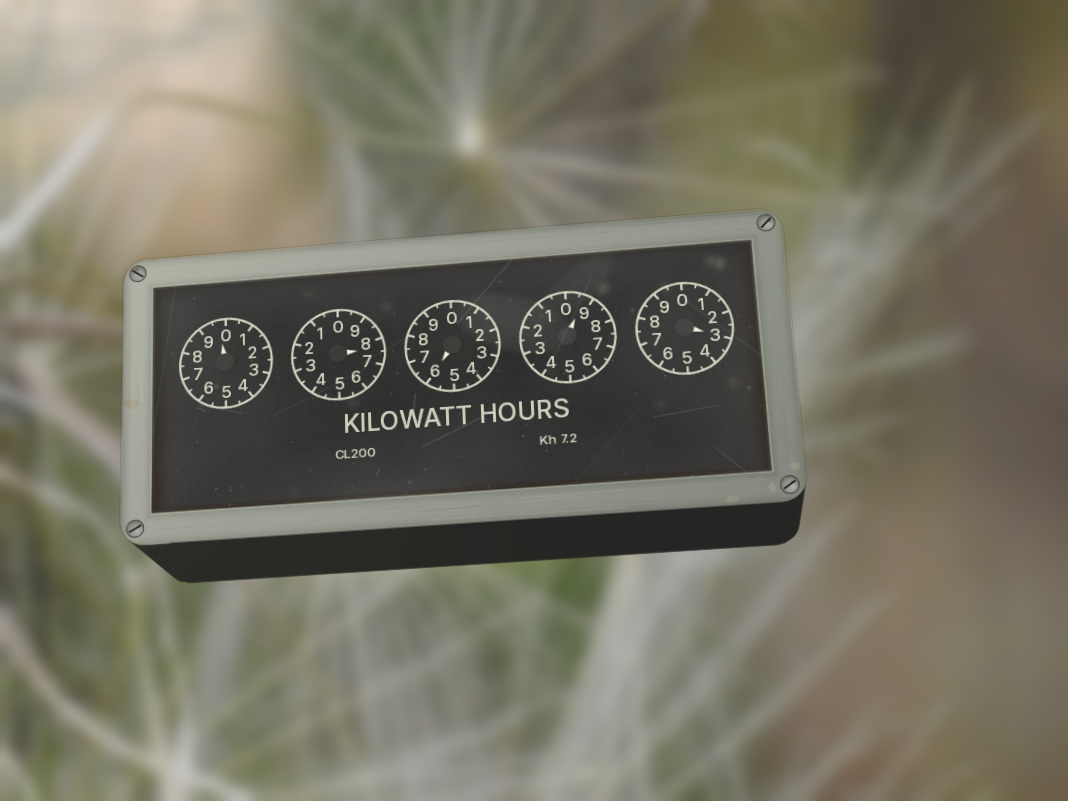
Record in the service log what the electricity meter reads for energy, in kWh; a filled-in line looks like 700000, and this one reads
97593
